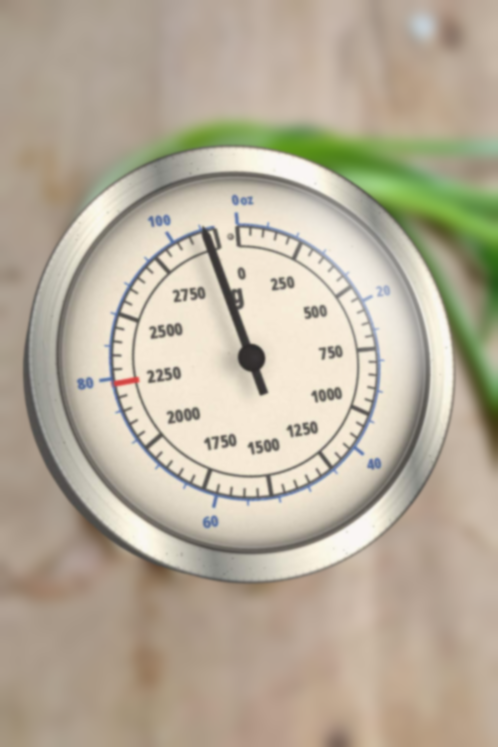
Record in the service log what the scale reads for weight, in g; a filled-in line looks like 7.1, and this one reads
2950
